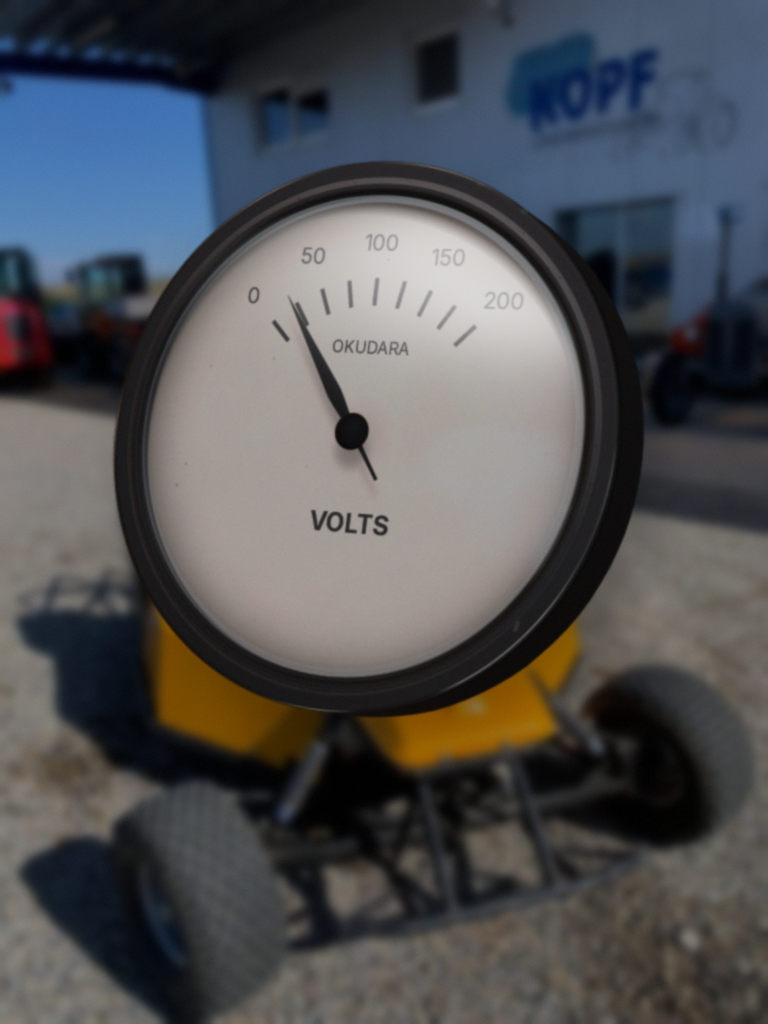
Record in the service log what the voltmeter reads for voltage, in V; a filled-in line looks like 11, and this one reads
25
